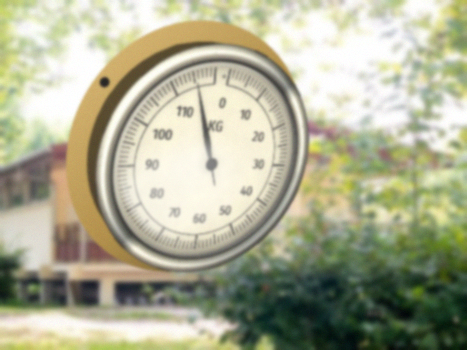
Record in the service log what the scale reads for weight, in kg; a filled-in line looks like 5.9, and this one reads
115
